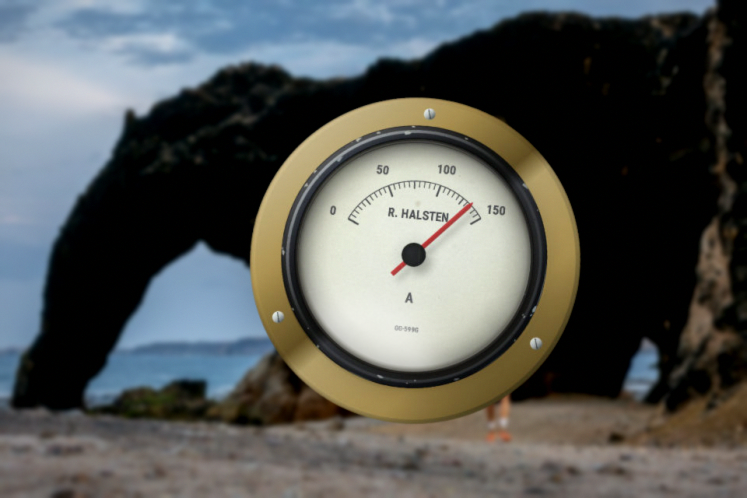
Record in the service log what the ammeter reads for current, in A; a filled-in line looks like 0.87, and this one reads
135
